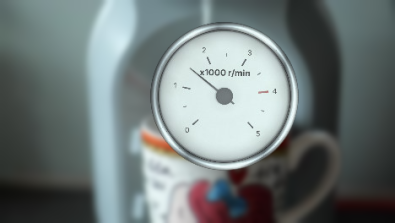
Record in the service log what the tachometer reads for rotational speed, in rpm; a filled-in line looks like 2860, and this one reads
1500
